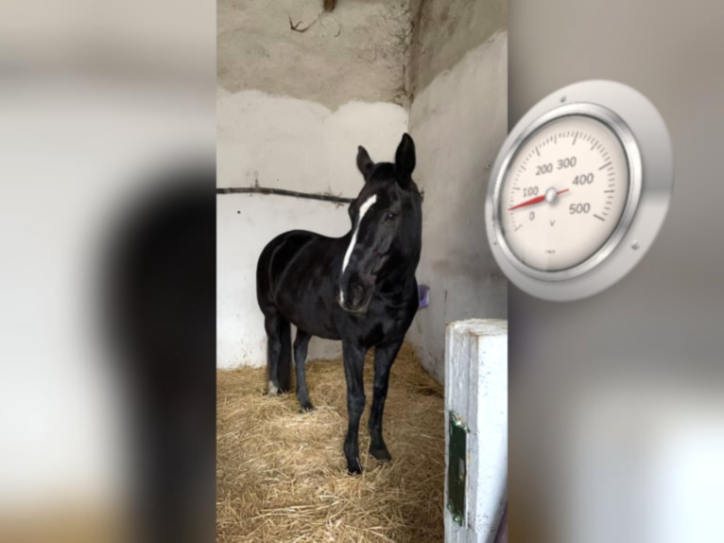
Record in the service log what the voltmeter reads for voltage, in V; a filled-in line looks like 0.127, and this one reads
50
